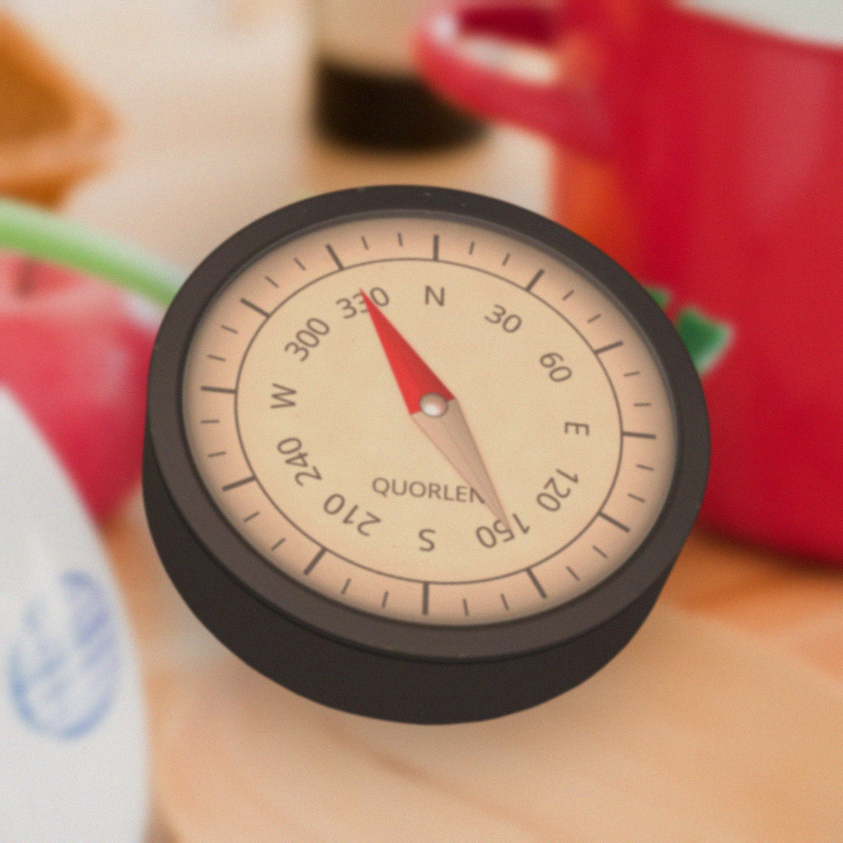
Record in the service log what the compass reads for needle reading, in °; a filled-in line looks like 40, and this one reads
330
